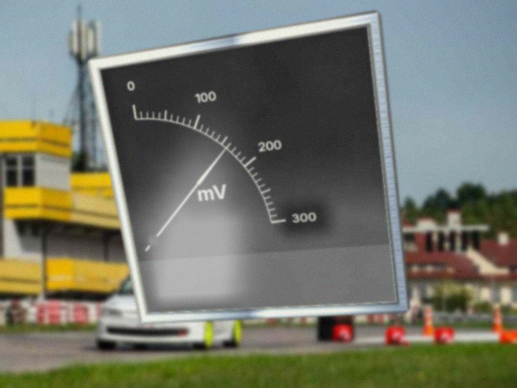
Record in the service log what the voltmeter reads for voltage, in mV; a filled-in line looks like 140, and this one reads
160
